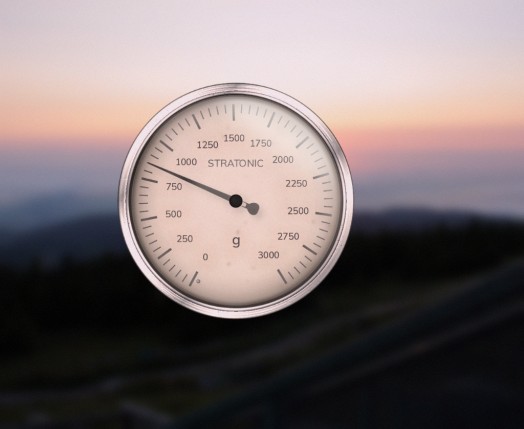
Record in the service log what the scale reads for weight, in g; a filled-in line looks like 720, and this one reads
850
